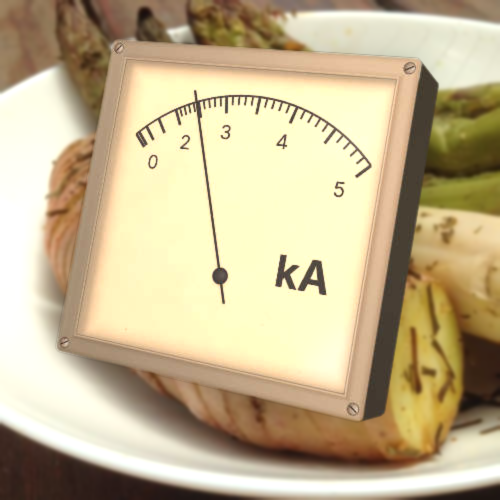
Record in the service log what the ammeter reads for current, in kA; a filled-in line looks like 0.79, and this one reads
2.5
